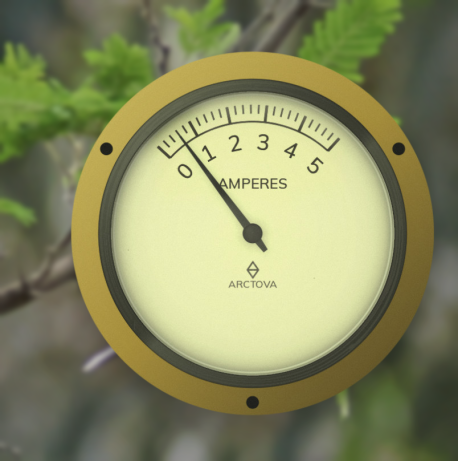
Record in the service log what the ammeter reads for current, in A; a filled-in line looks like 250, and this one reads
0.6
